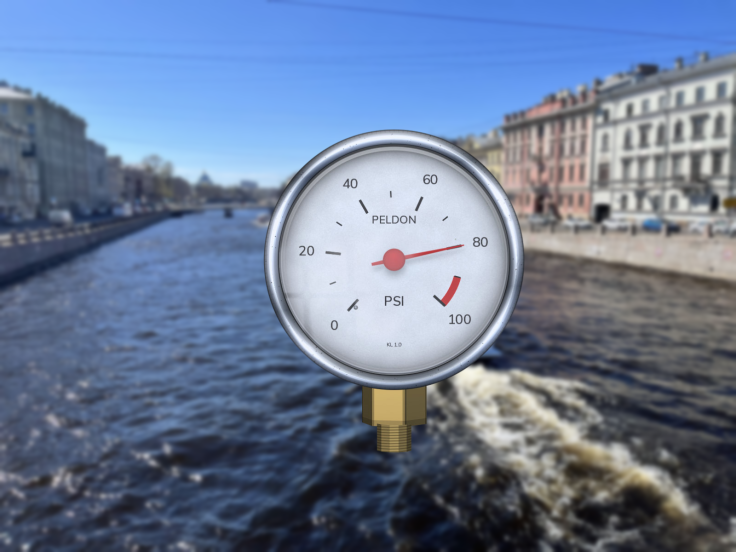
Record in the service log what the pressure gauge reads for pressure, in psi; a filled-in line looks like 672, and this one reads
80
